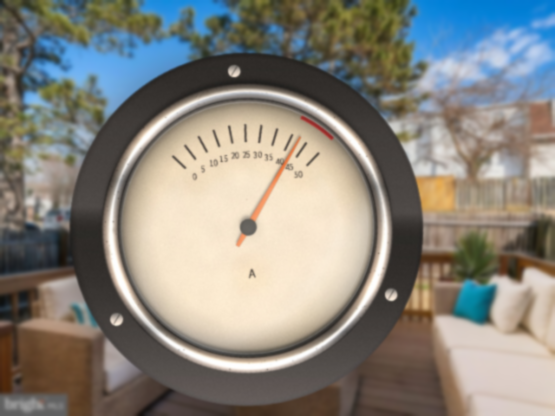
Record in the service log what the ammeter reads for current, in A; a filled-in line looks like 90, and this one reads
42.5
